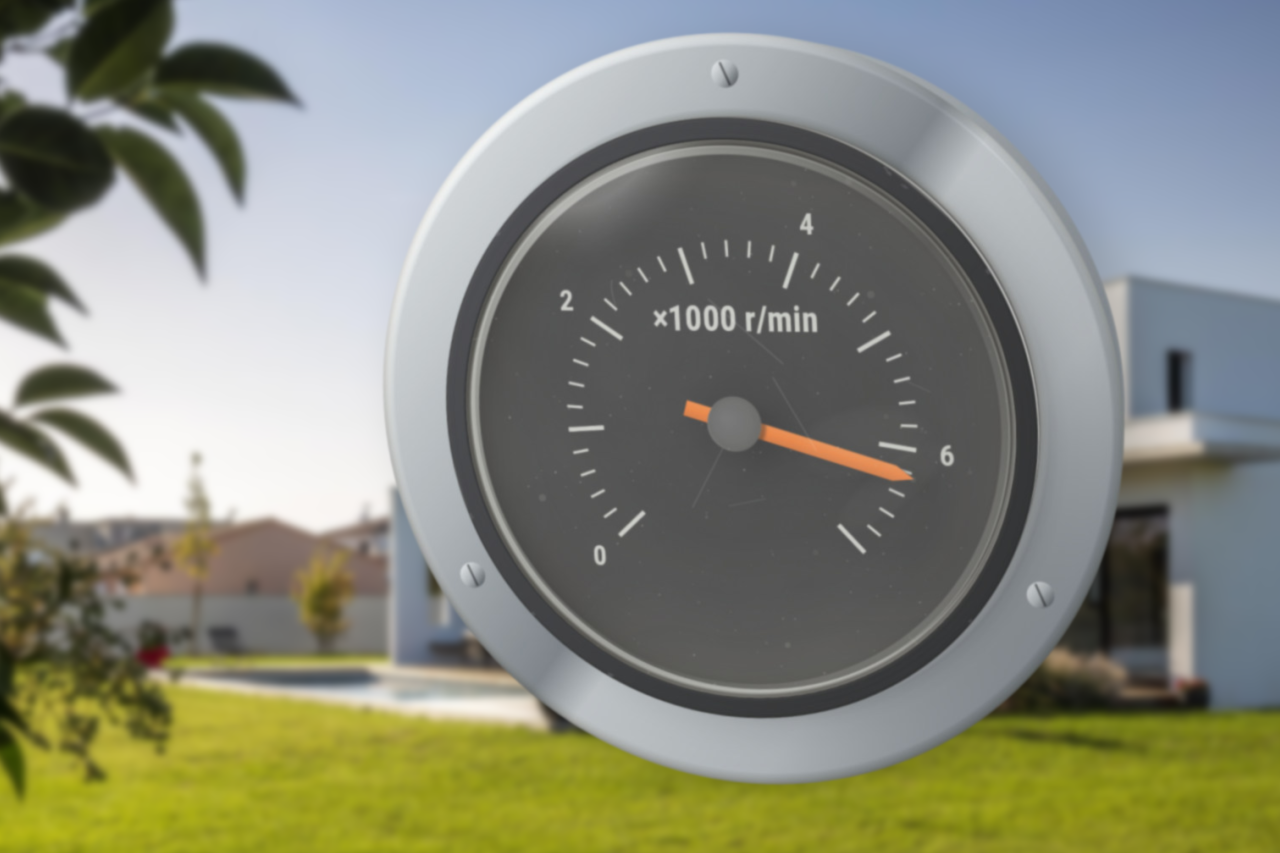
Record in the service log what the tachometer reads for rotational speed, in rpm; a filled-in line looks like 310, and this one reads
6200
